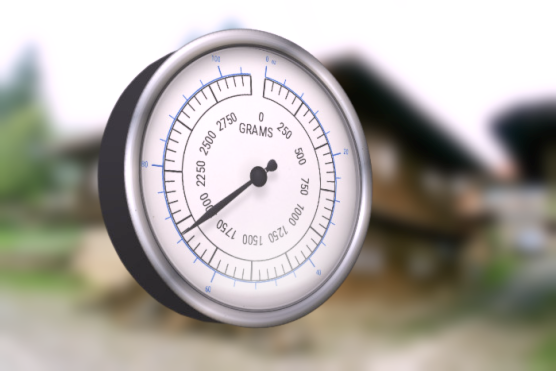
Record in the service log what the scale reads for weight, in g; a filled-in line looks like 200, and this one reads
1950
